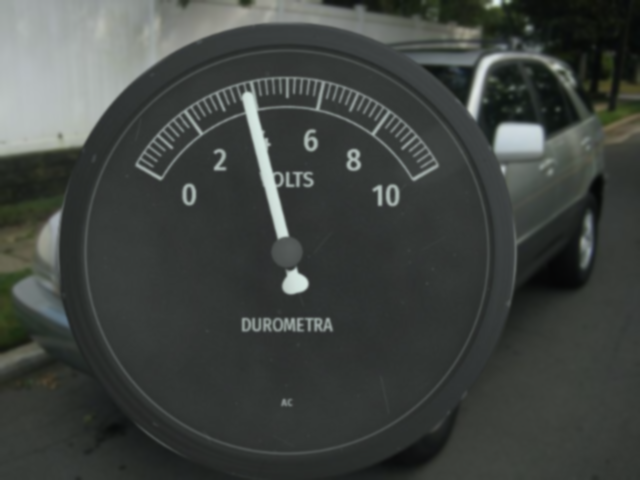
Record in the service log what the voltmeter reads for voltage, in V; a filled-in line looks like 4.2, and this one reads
3.8
